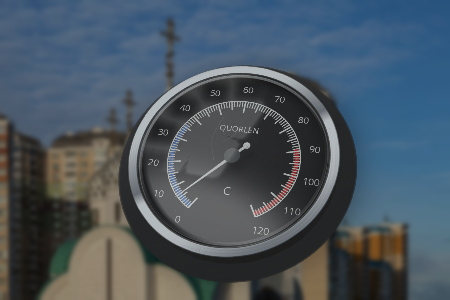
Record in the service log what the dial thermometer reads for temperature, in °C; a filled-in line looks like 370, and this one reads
5
